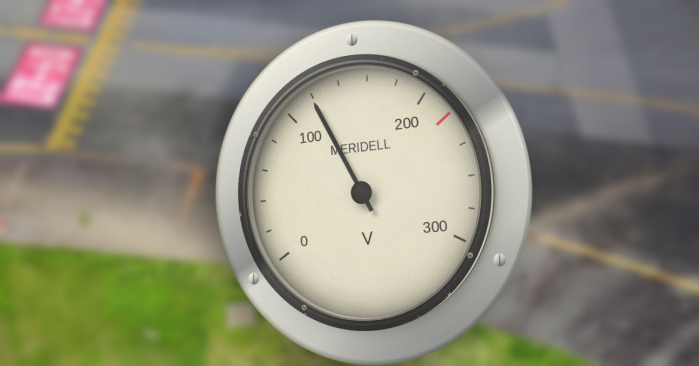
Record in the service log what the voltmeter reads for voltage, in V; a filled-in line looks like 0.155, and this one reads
120
